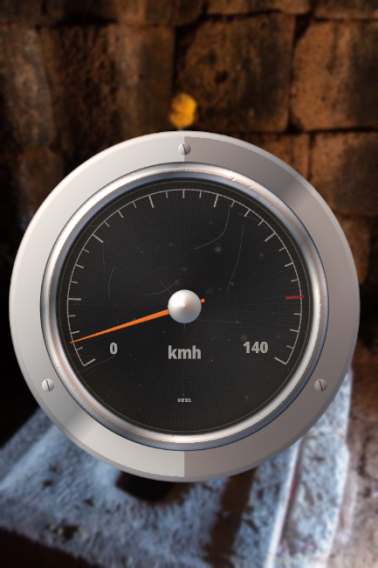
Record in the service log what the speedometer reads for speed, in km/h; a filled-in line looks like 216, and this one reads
7.5
